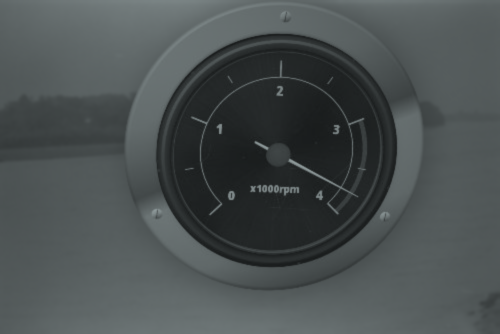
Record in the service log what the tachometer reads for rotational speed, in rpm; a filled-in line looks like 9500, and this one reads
3750
